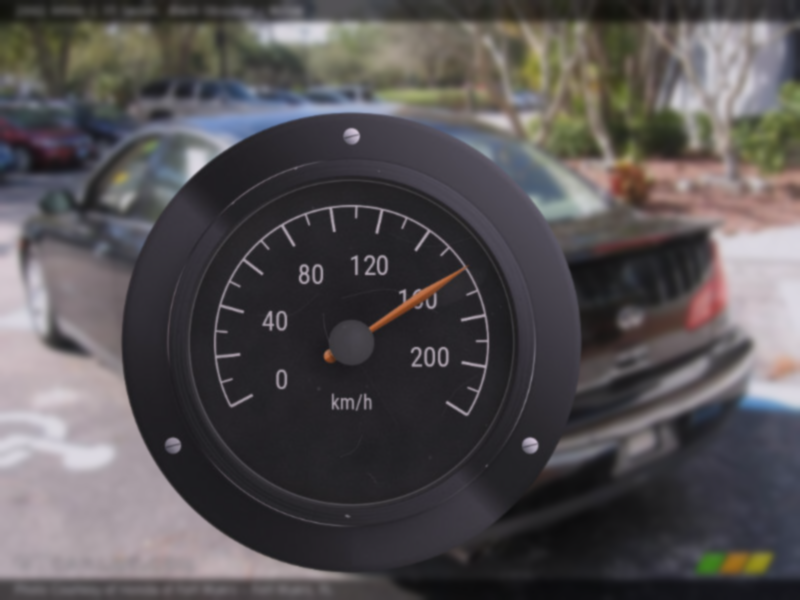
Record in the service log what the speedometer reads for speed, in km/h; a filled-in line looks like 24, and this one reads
160
